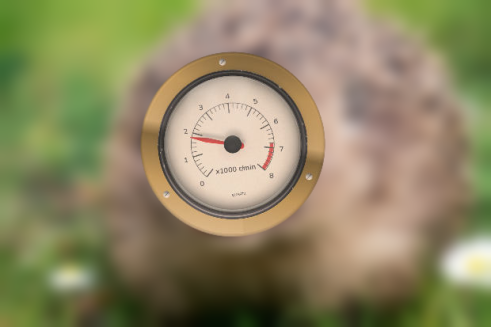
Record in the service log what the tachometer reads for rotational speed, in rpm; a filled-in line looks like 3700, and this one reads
1800
